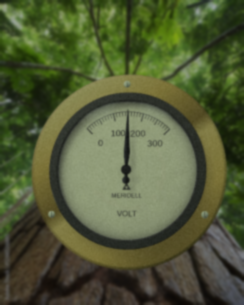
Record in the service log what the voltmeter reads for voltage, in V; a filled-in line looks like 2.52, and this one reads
150
